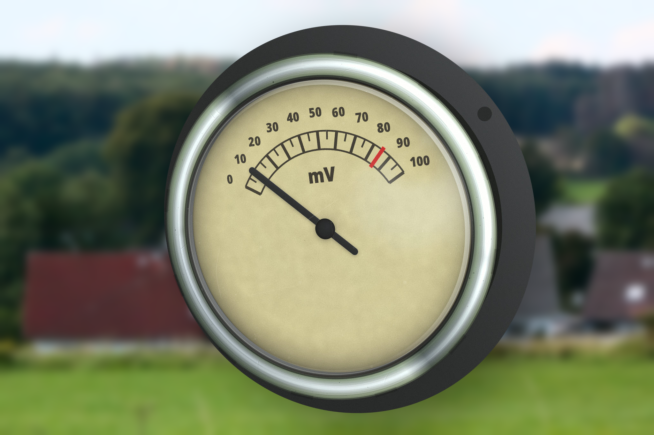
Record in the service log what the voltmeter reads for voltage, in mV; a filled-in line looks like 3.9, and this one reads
10
